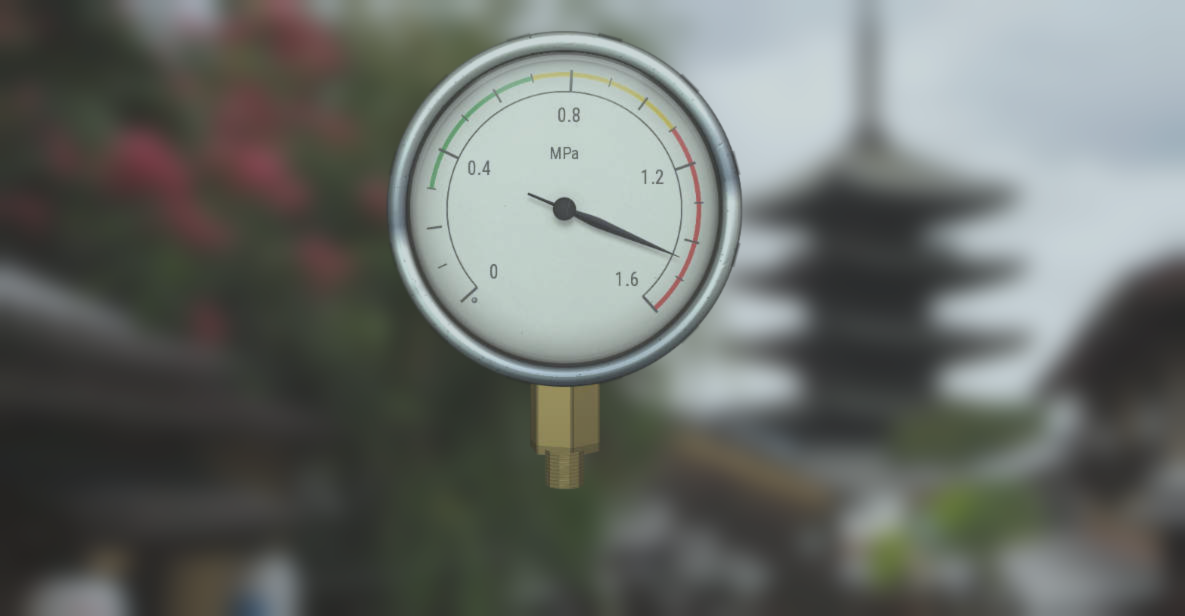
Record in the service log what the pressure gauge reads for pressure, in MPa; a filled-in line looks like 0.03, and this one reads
1.45
